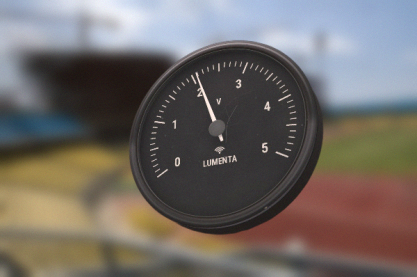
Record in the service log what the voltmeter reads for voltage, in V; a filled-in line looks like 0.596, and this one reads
2.1
